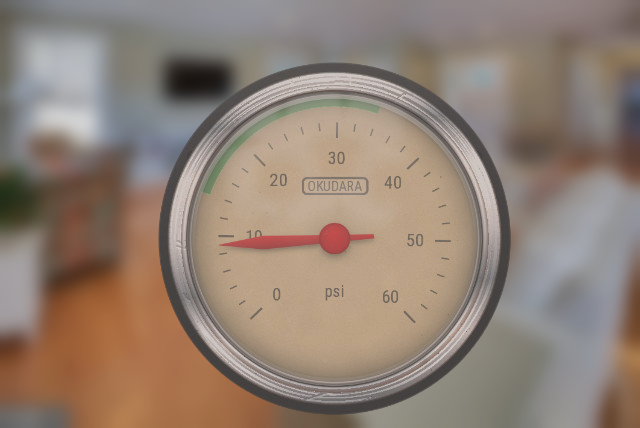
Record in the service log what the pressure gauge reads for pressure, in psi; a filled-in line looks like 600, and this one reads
9
